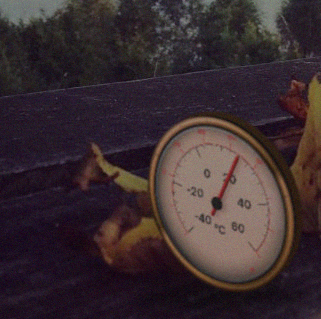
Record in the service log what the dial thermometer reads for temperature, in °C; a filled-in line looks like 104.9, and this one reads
20
